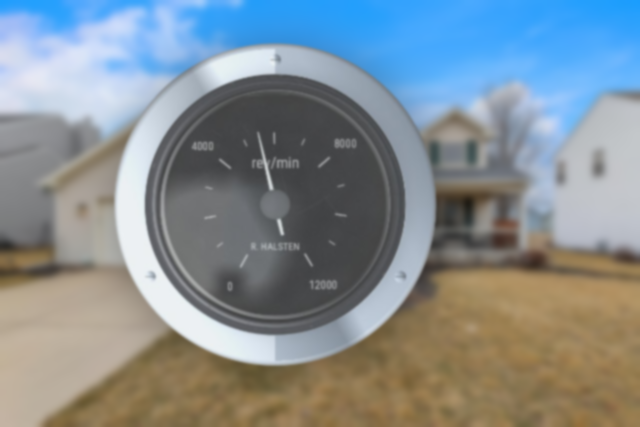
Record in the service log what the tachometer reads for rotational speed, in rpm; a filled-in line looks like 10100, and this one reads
5500
